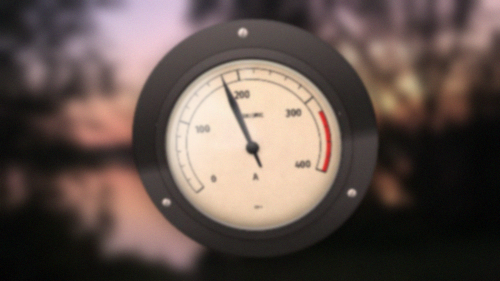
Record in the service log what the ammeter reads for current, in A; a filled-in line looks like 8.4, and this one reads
180
